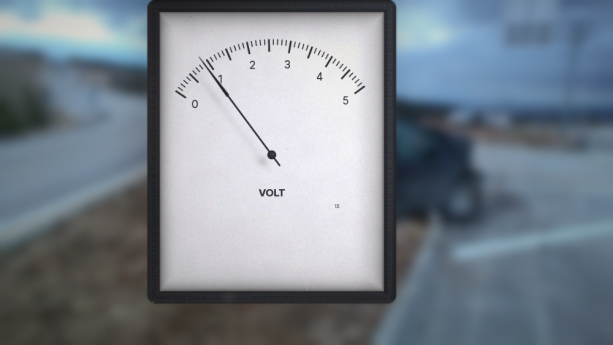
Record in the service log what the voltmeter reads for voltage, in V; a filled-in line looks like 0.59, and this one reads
0.9
